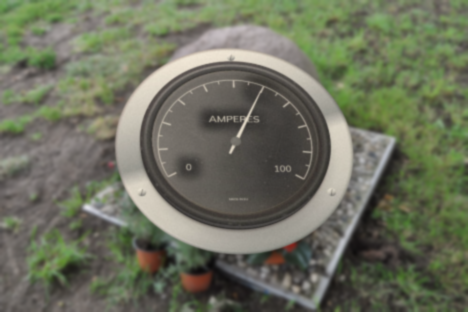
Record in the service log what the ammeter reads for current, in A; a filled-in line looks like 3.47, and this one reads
60
